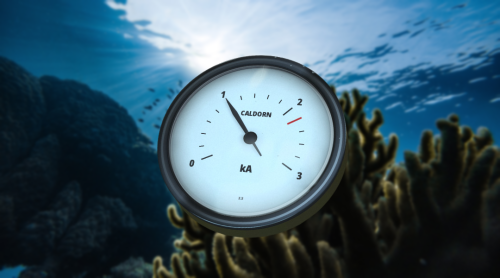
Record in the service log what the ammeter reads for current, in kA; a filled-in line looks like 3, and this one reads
1
